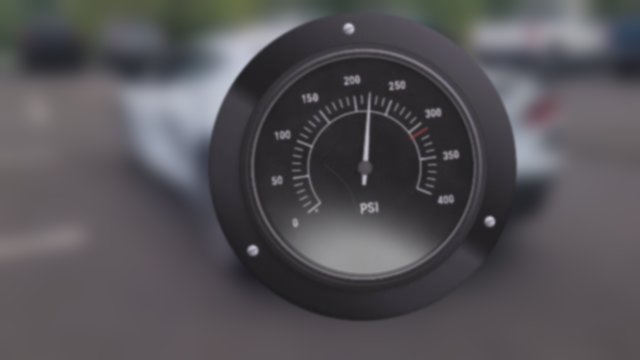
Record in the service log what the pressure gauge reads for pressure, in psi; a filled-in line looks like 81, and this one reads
220
